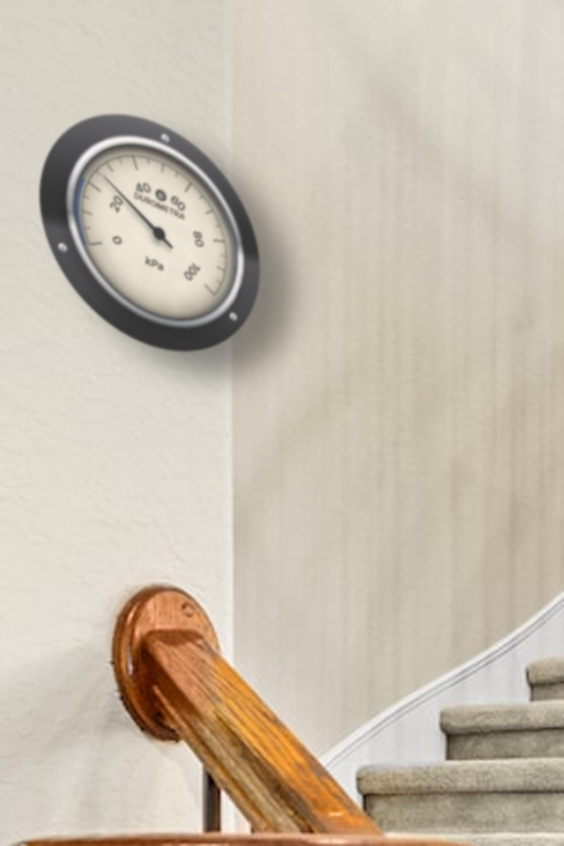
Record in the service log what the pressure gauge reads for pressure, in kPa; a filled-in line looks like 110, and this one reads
25
